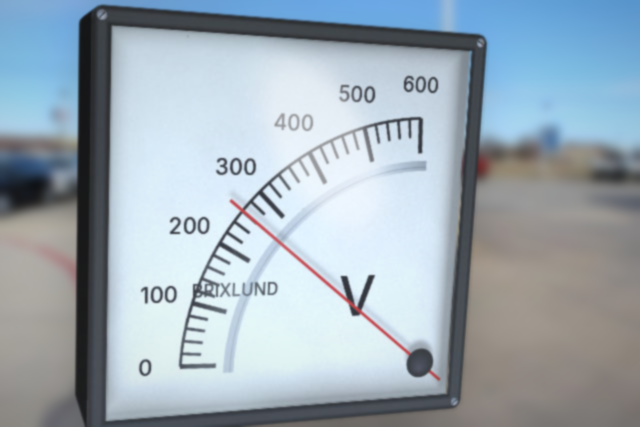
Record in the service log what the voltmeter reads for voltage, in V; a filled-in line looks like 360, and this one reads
260
